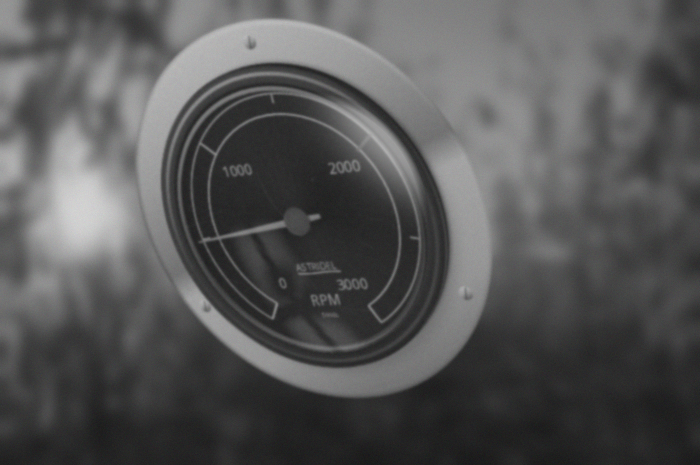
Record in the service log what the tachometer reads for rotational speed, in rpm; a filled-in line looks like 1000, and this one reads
500
